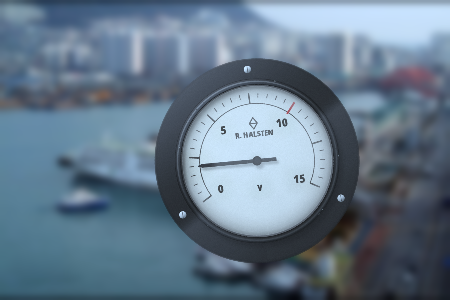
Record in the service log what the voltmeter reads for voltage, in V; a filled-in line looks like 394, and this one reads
2
